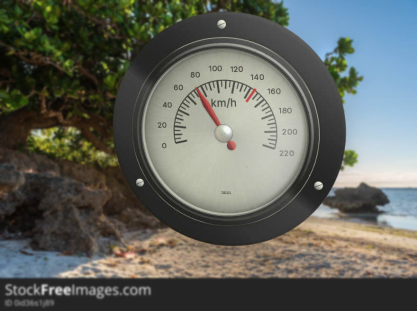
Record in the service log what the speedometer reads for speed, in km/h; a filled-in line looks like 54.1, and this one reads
75
